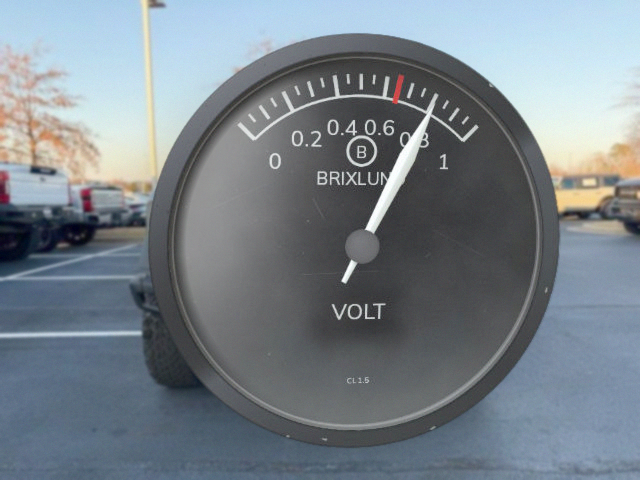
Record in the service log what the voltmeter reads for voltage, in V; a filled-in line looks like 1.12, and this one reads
0.8
